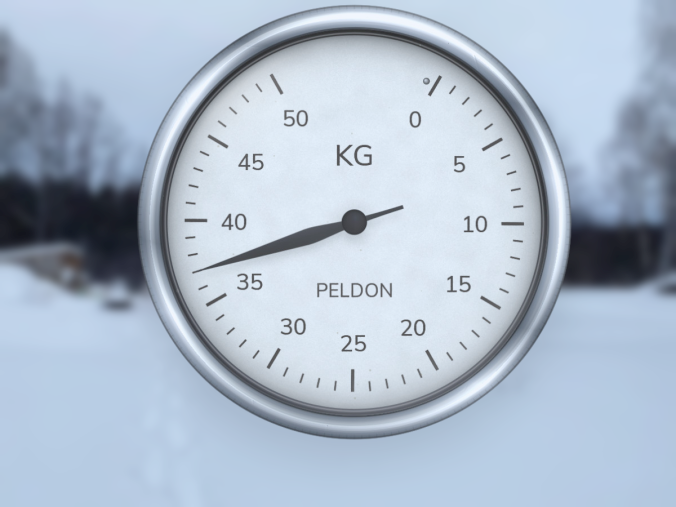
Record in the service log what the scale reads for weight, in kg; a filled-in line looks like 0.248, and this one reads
37
